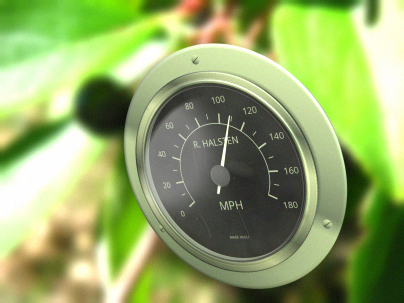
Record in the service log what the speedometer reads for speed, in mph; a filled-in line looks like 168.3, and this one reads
110
